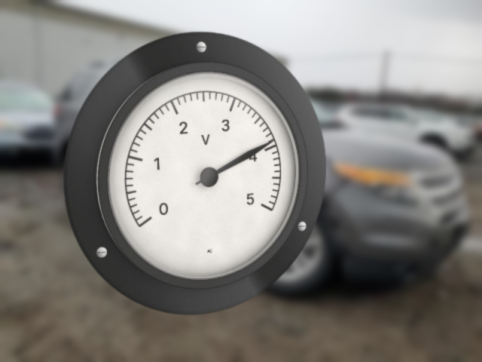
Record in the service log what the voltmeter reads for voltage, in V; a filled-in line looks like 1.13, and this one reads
3.9
